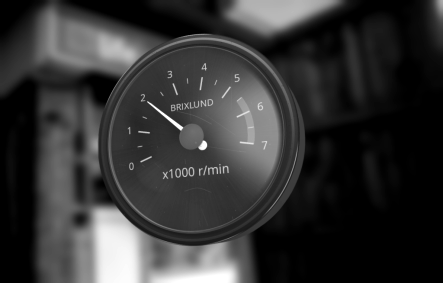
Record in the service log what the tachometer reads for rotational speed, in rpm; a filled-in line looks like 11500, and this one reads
2000
